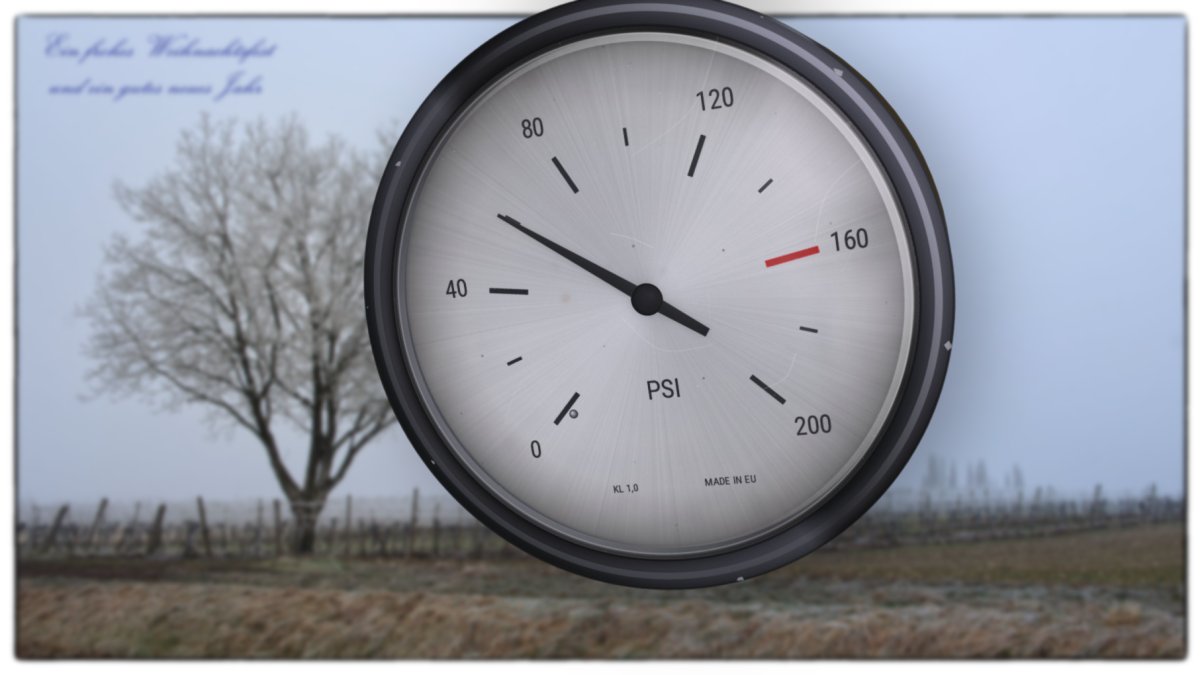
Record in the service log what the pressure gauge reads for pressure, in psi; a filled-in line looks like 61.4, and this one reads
60
